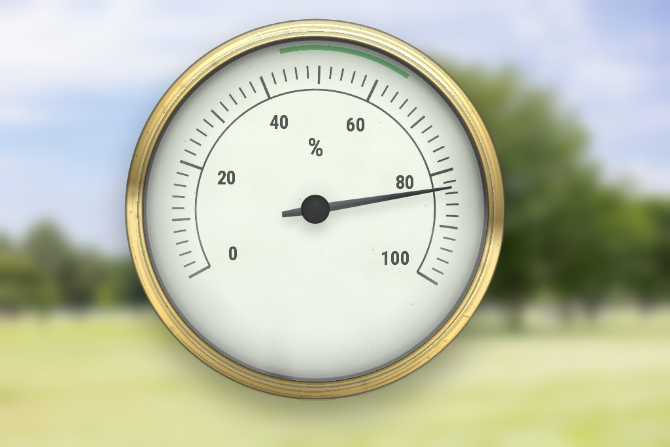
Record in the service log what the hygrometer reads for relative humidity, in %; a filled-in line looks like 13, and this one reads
83
